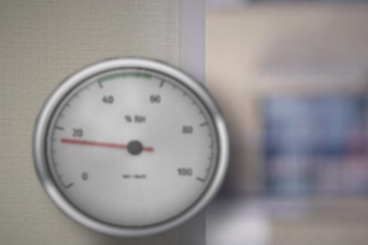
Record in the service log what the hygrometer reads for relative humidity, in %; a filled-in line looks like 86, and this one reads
16
